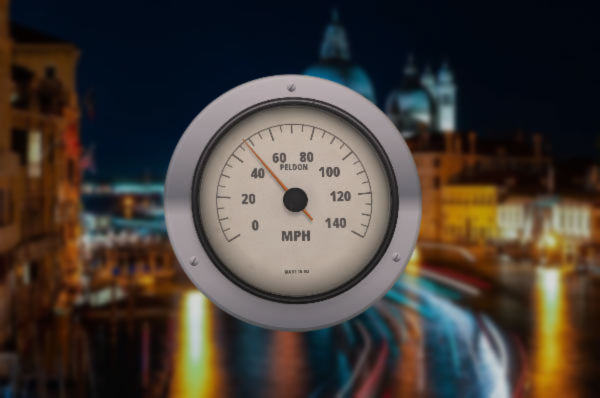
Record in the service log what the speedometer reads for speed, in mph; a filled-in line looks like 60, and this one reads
47.5
